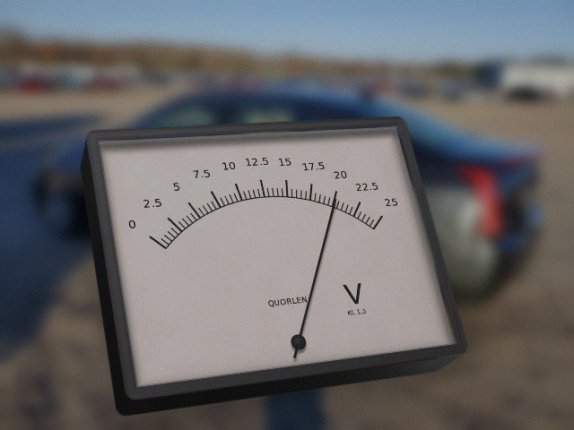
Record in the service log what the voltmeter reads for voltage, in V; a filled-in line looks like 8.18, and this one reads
20
